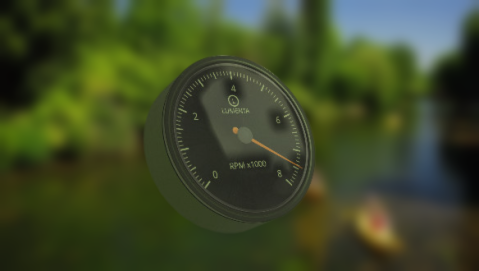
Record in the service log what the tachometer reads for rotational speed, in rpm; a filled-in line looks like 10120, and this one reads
7500
